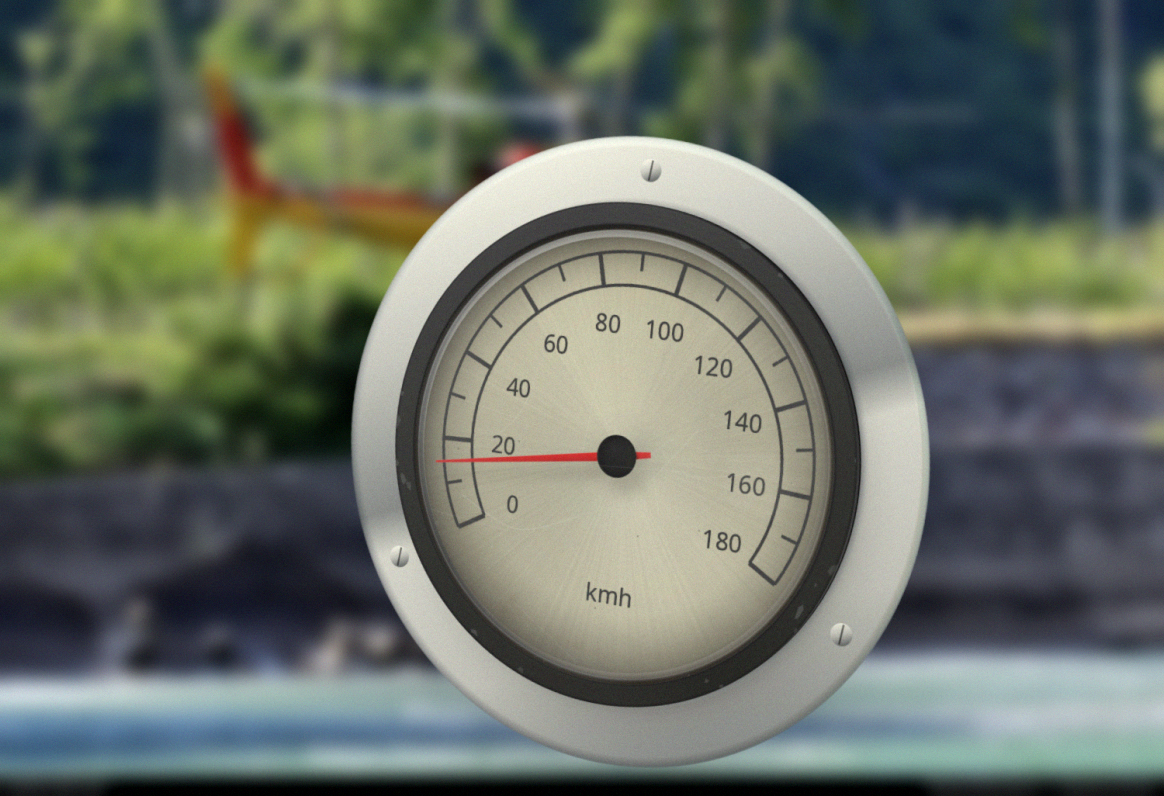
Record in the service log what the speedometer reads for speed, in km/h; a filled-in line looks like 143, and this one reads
15
